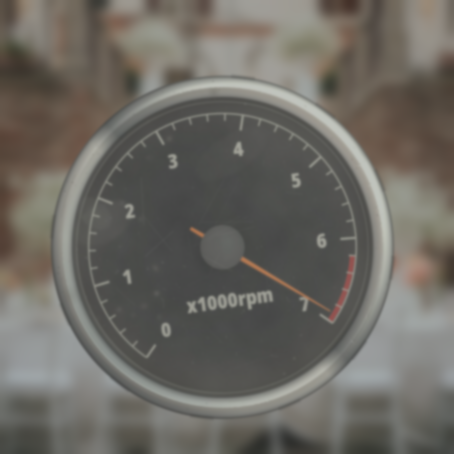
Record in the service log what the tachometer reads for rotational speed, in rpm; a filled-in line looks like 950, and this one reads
6900
